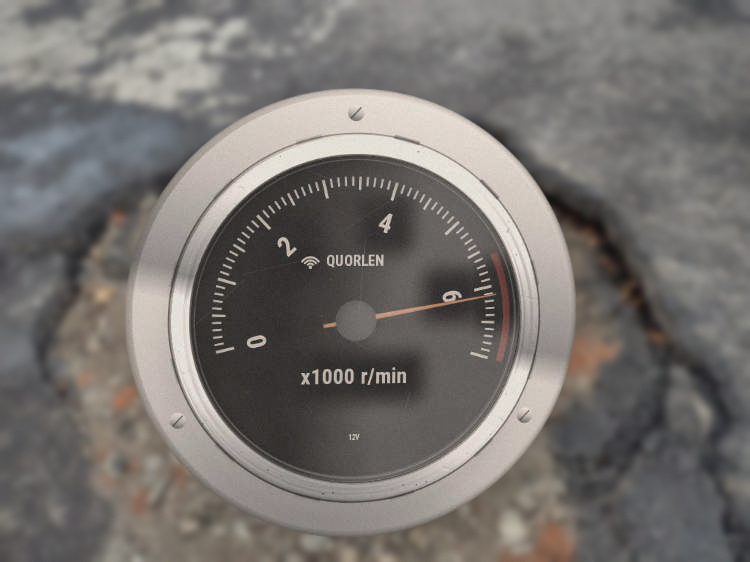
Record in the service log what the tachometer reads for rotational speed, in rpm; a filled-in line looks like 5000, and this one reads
6100
